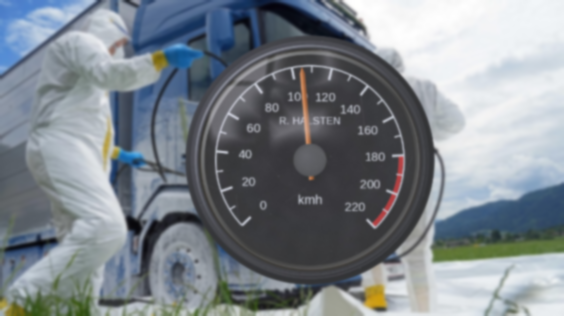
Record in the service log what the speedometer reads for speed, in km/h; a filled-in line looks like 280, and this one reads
105
